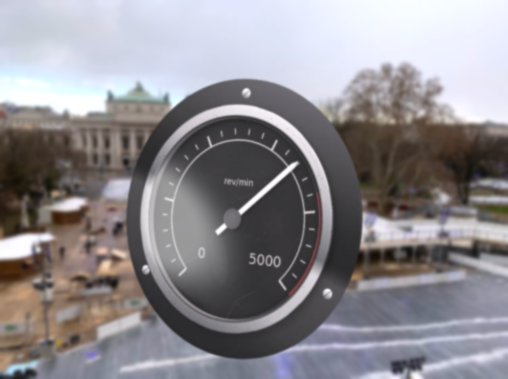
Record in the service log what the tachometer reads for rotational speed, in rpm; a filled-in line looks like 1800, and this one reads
3400
